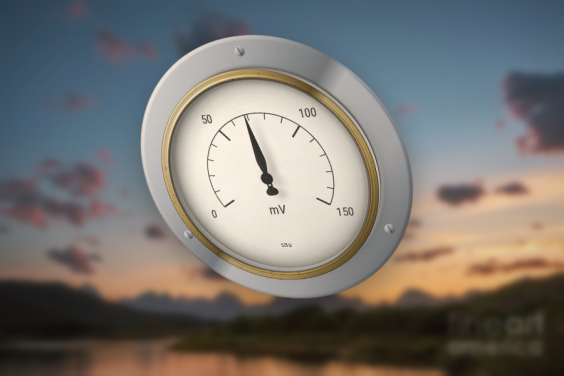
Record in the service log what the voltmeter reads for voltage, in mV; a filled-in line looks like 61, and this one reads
70
